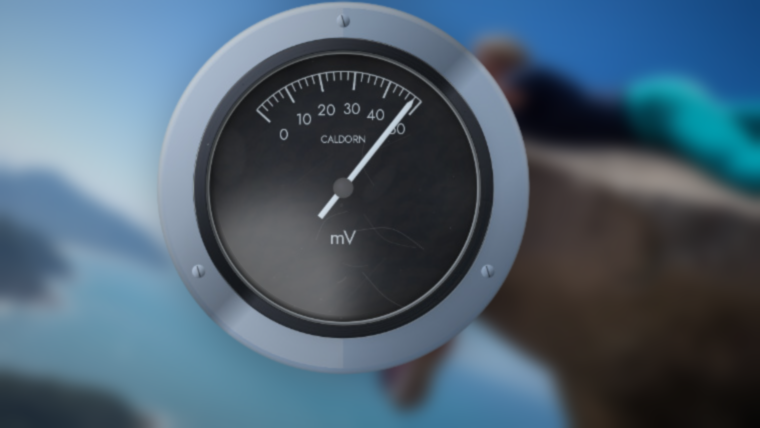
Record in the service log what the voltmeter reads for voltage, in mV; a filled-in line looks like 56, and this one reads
48
